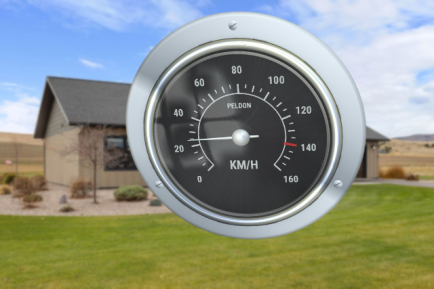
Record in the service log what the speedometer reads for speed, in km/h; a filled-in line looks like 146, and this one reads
25
